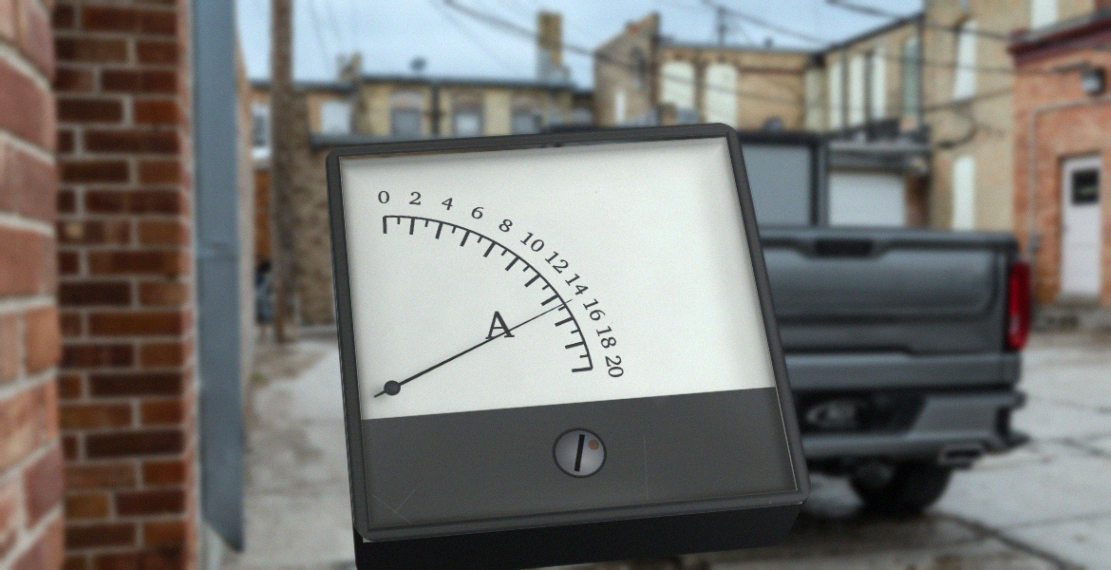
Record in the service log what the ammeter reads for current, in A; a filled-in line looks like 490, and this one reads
15
